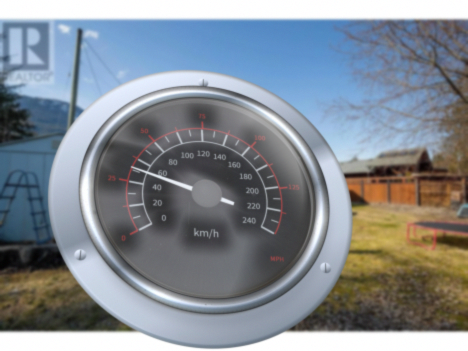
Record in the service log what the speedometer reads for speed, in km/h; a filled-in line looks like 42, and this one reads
50
